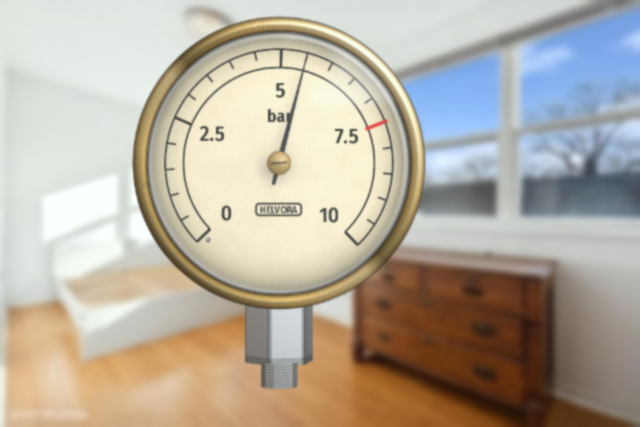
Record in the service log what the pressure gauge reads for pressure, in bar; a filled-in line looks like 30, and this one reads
5.5
